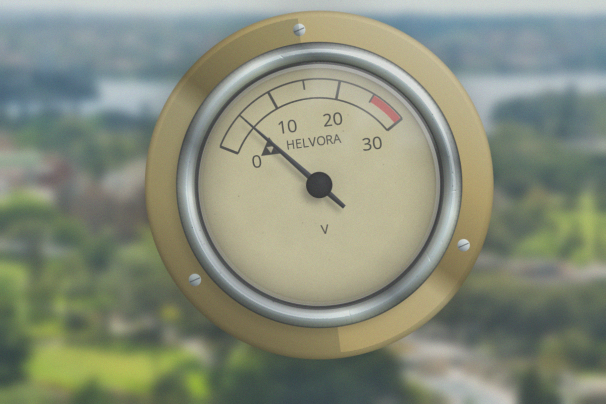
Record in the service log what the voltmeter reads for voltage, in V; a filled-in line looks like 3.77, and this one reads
5
